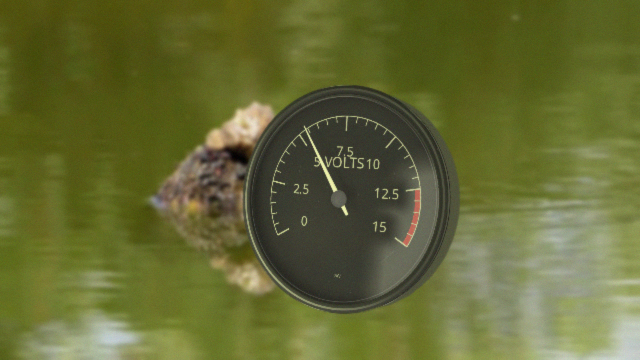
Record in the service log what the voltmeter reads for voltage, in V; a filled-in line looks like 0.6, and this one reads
5.5
